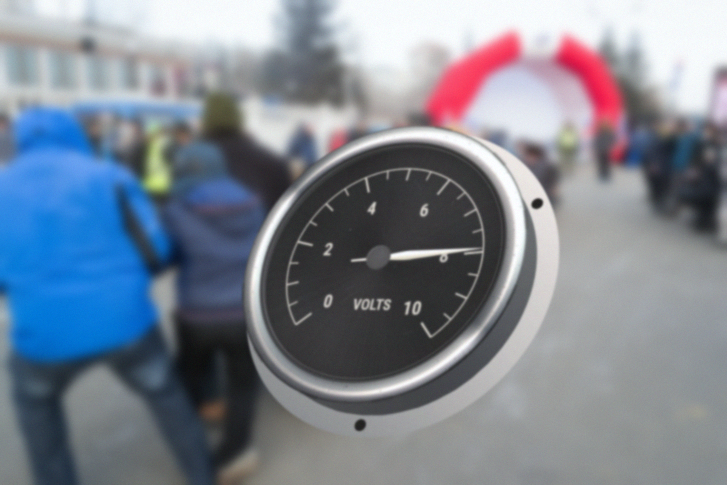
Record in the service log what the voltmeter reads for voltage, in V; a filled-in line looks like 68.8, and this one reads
8
